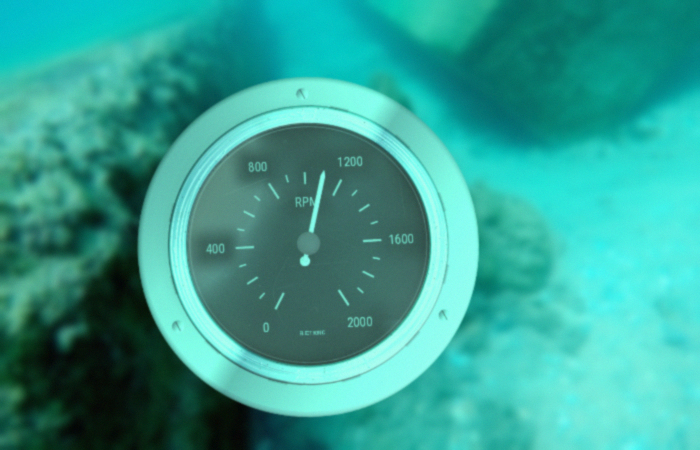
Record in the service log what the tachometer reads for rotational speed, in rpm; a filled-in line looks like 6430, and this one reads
1100
